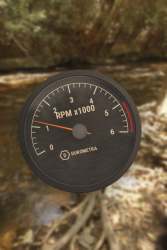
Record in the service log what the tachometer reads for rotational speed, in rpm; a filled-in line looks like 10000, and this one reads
1200
